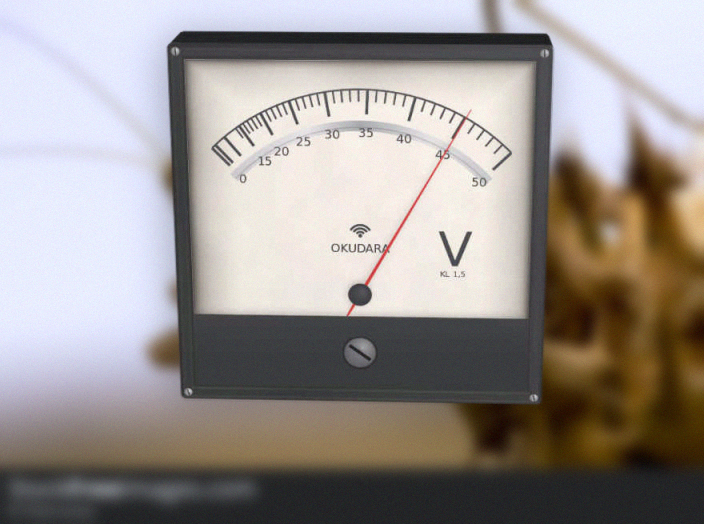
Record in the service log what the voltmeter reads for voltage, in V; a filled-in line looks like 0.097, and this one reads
45
